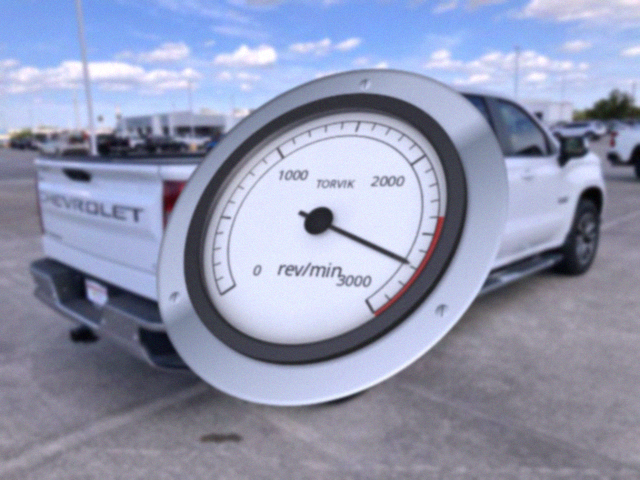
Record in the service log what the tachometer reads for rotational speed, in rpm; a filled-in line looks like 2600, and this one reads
2700
